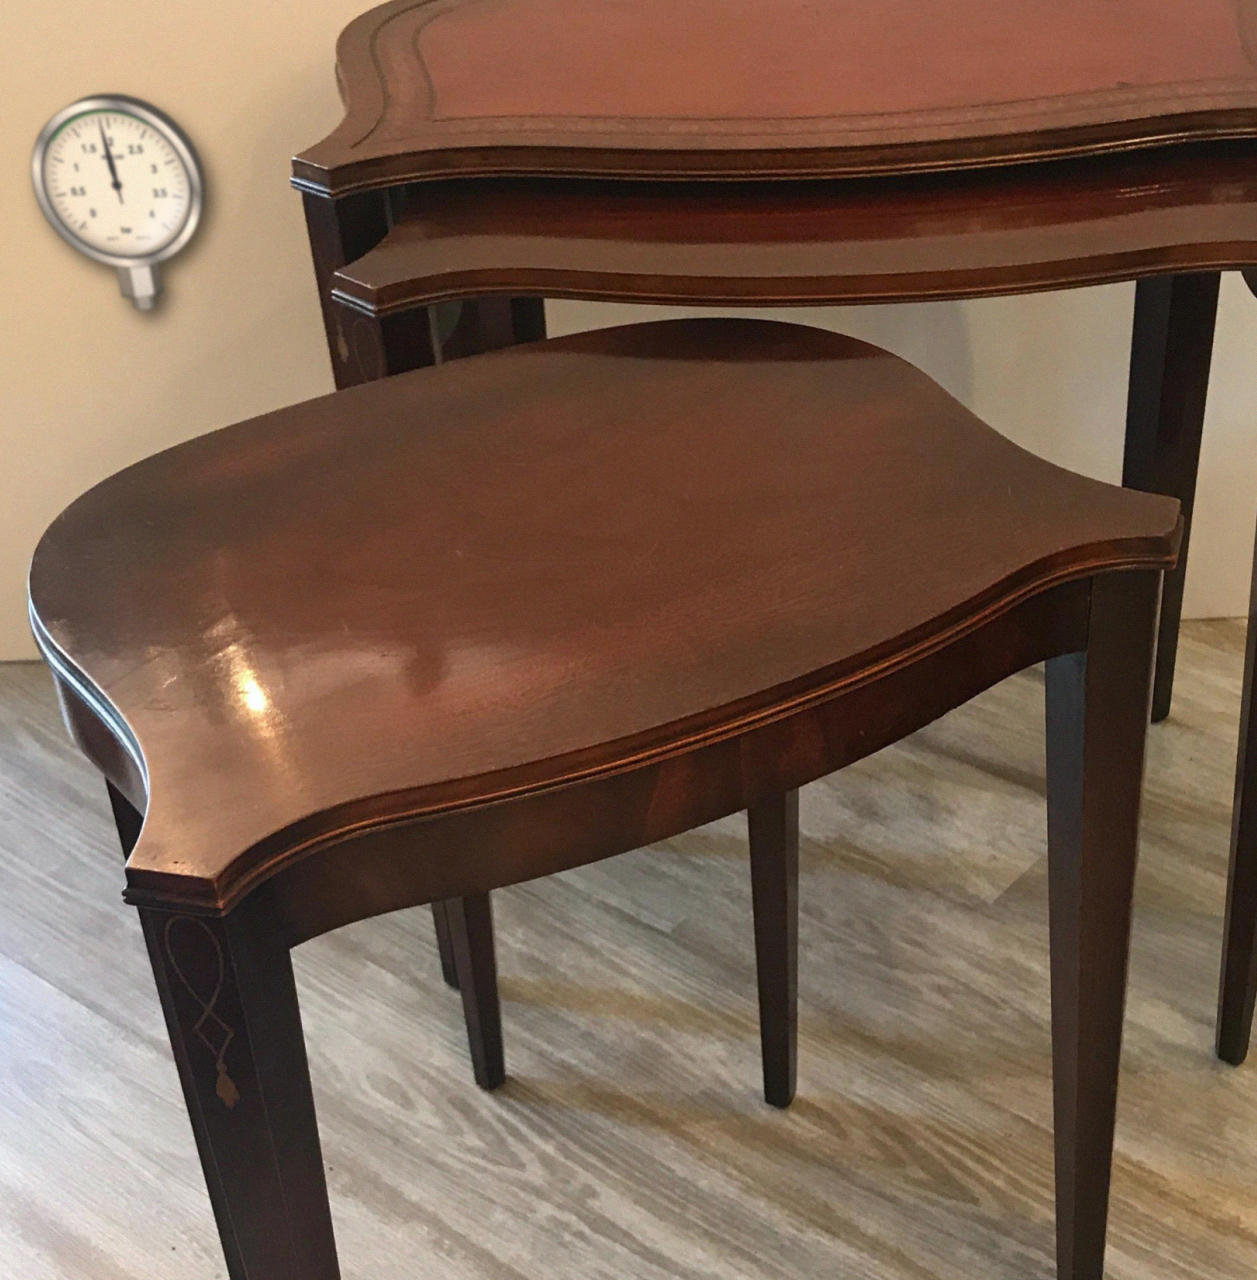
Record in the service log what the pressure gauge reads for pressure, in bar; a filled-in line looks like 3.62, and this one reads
1.9
